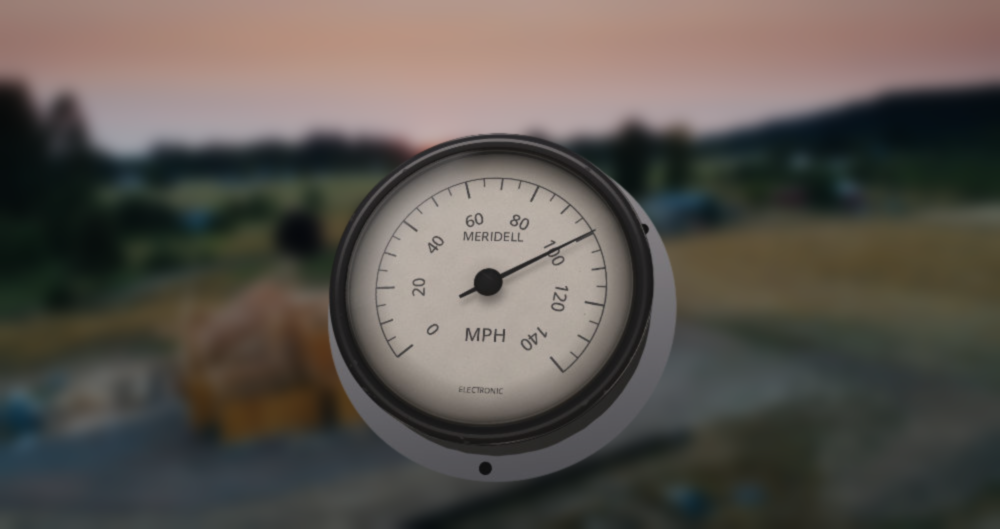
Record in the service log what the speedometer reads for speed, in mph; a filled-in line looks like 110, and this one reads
100
